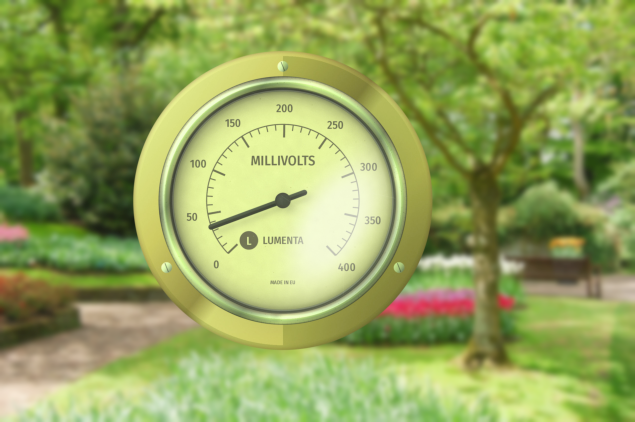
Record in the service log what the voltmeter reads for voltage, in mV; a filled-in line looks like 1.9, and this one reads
35
